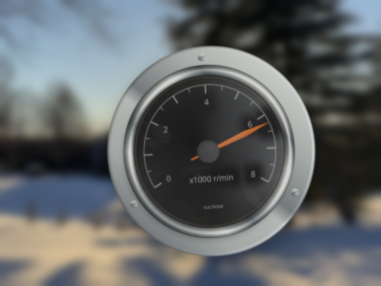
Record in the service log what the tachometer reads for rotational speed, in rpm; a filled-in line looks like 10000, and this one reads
6250
